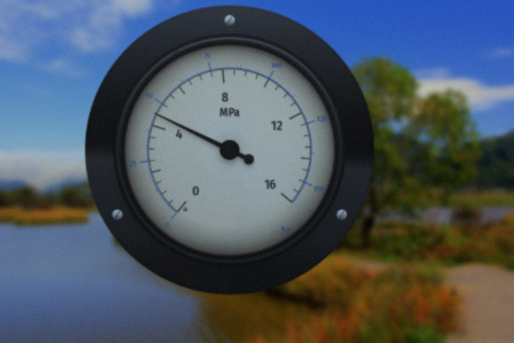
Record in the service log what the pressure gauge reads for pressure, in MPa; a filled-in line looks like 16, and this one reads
4.5
